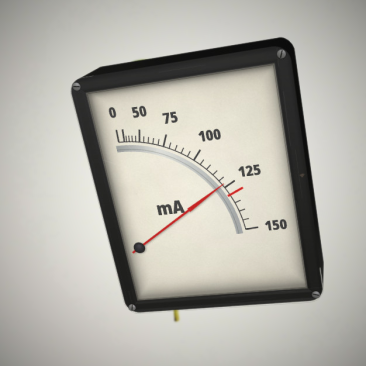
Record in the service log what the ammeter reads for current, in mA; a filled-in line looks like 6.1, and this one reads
122.5
